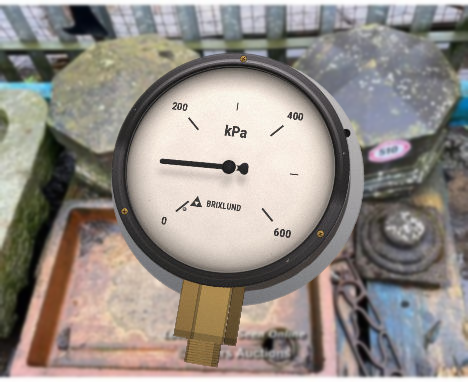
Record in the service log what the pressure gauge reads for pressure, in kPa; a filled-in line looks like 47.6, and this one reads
100
